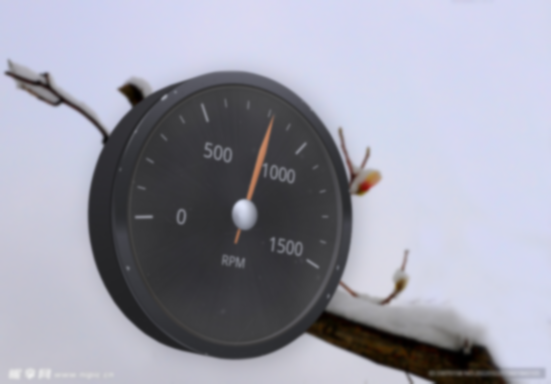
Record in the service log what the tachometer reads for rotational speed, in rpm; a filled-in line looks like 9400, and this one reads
800
